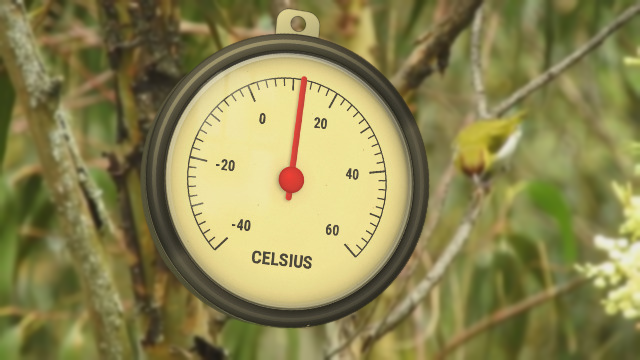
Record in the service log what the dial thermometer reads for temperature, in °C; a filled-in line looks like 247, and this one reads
12
